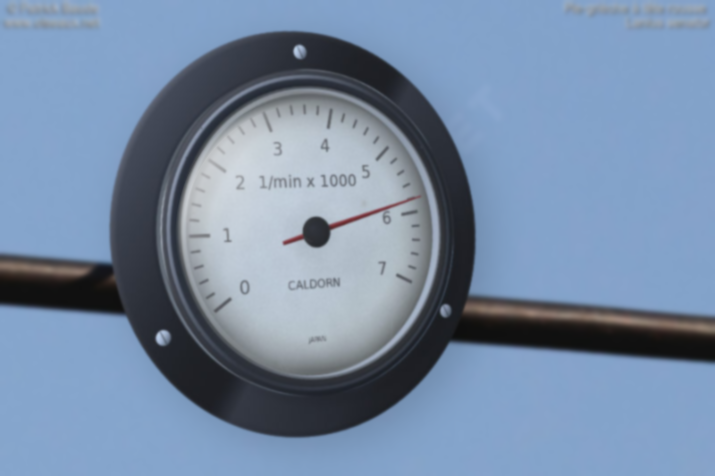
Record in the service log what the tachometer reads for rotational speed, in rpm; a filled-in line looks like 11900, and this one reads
5800
